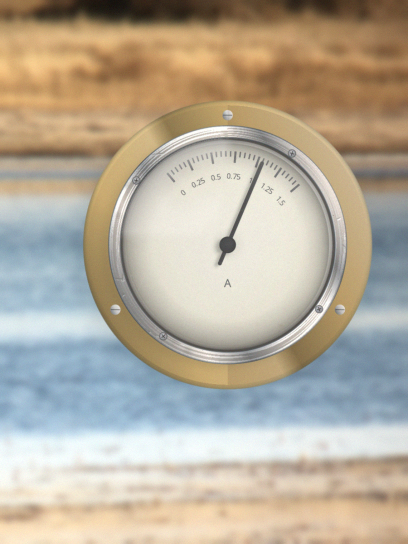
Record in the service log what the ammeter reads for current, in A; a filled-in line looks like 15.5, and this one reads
1.05
